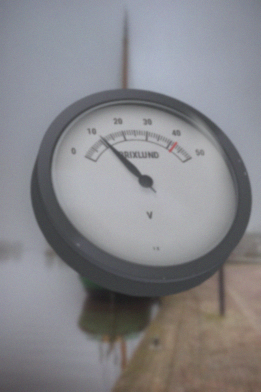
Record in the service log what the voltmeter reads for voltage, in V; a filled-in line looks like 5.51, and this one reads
10
